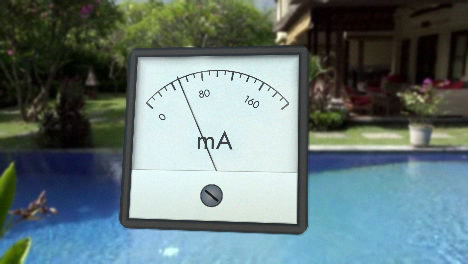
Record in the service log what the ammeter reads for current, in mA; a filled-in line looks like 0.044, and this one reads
50
